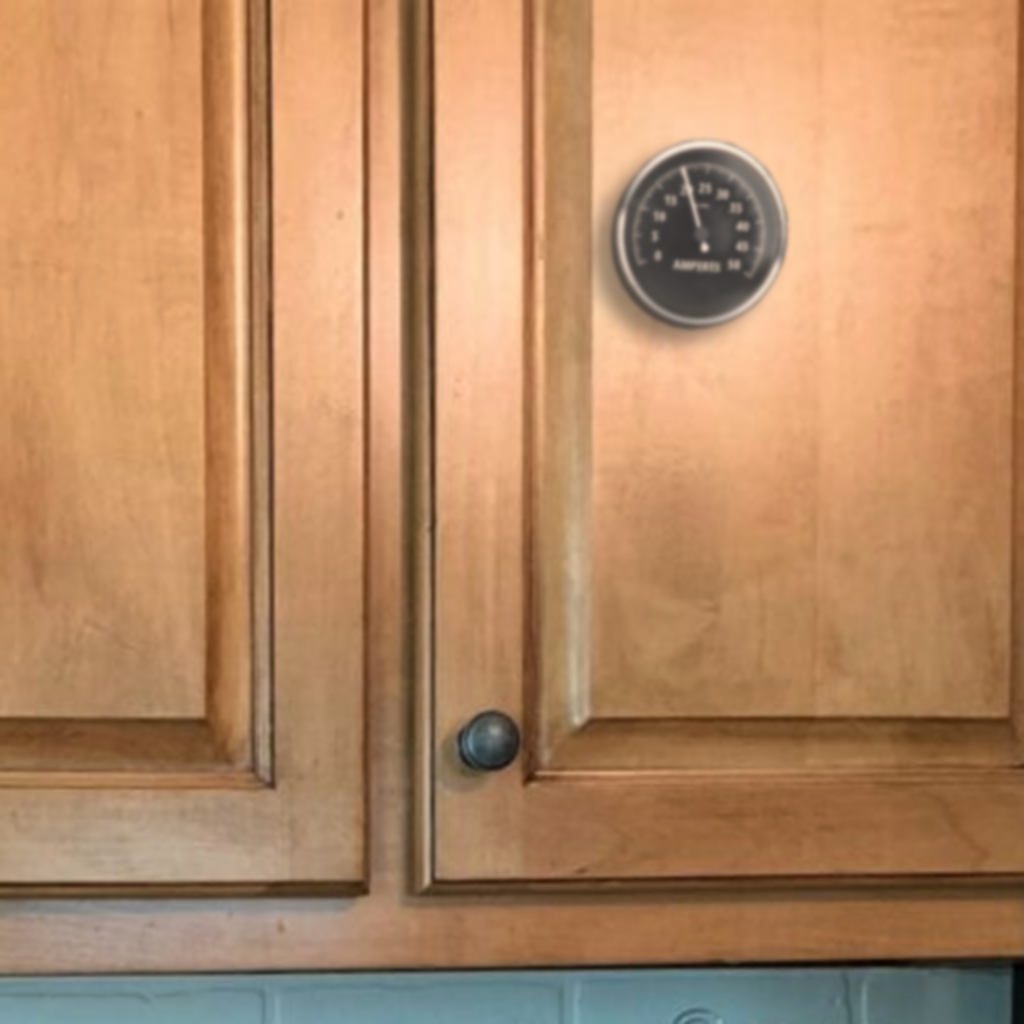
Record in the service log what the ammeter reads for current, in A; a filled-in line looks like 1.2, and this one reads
20
